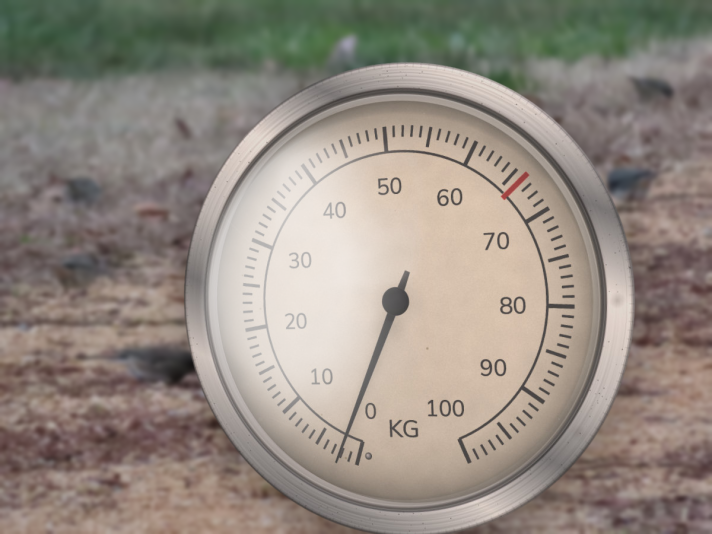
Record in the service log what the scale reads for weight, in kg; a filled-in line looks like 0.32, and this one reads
2
